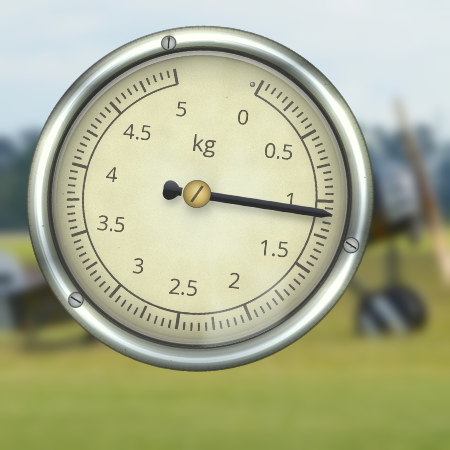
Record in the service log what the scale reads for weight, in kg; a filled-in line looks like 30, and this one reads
1.1
